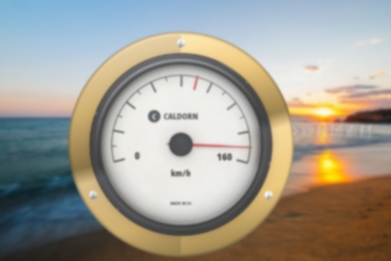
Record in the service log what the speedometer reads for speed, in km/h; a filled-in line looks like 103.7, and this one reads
150
